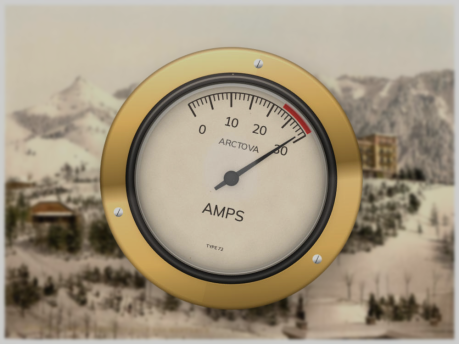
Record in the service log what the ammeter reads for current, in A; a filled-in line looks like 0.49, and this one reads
29
